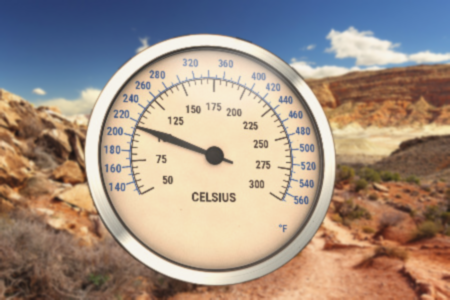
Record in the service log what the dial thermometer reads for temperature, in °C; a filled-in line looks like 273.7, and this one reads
100
